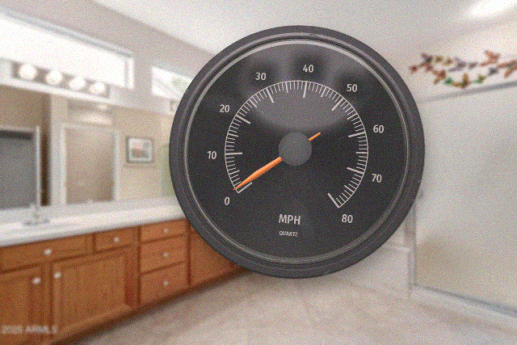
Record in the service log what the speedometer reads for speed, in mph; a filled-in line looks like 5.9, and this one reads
1
